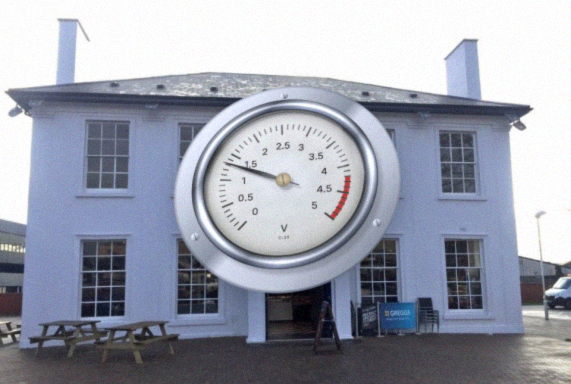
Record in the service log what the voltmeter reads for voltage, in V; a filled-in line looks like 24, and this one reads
1.3
